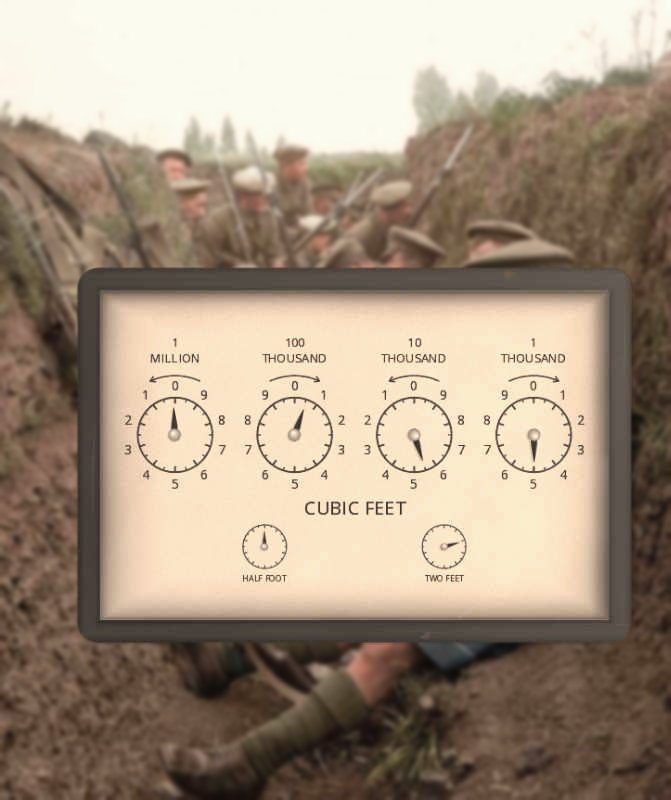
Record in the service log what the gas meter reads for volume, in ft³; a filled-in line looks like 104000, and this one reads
5500
